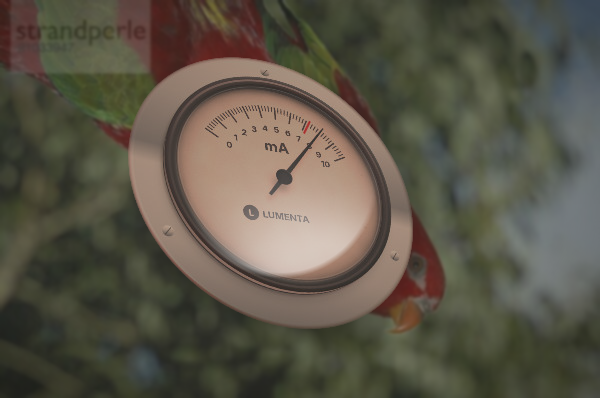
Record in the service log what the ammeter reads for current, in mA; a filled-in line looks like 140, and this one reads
8
